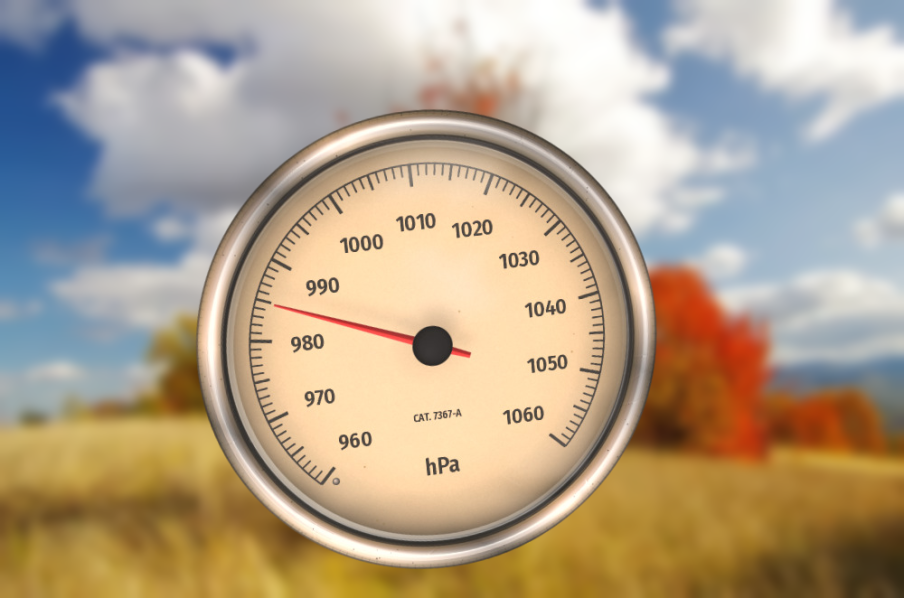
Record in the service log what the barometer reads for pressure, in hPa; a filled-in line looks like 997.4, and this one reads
985
